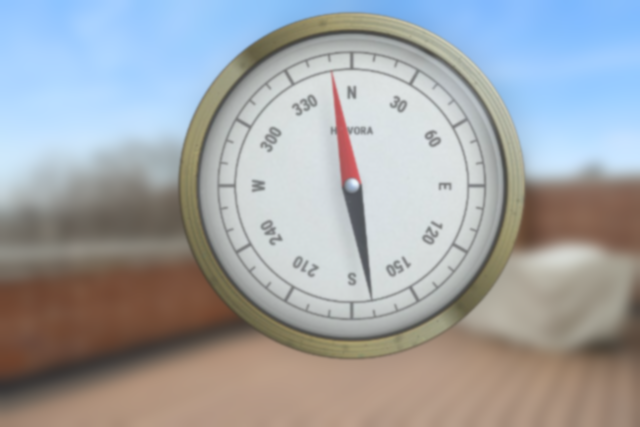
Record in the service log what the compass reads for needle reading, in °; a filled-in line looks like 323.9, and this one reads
350
